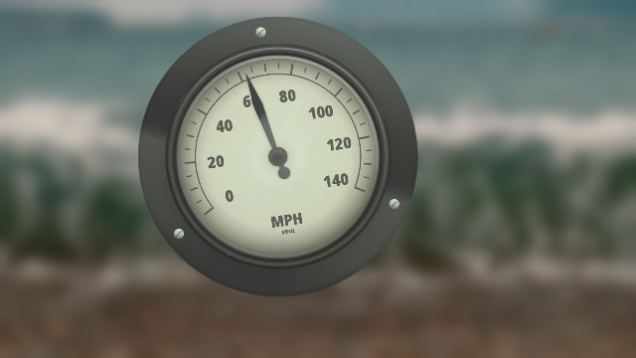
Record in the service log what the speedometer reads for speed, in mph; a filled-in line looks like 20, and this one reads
62.5
